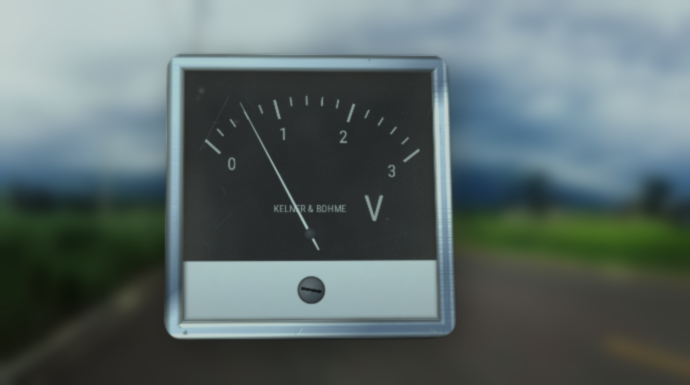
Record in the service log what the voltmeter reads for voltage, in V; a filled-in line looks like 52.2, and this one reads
0.6
